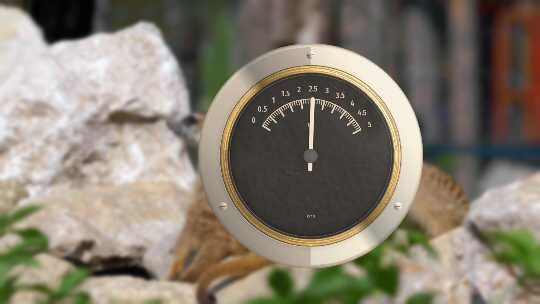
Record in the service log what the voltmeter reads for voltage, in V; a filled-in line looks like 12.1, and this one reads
2.5
